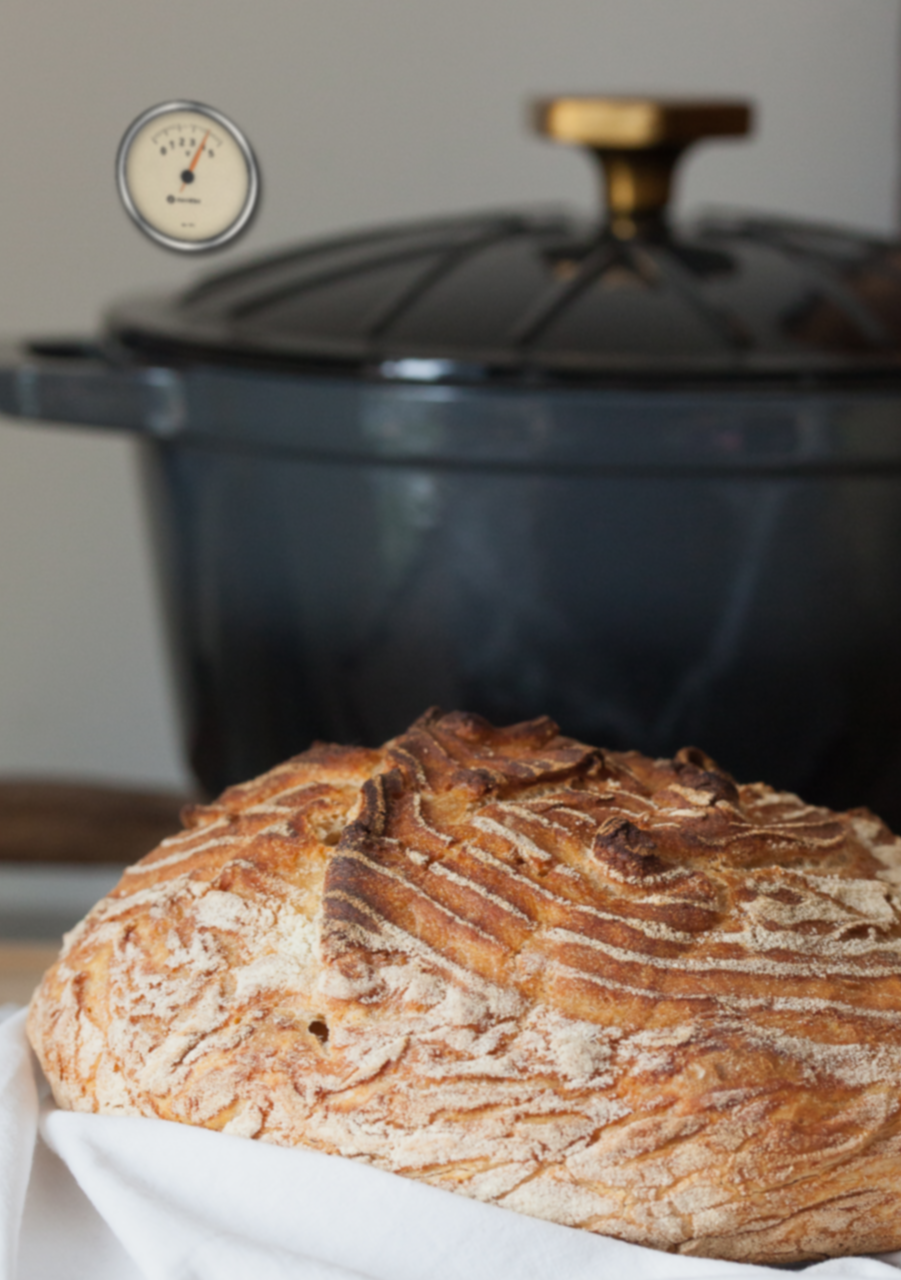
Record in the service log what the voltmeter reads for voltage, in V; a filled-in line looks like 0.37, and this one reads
4
